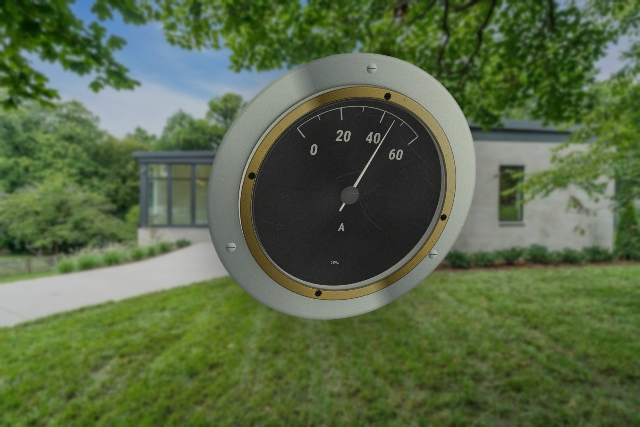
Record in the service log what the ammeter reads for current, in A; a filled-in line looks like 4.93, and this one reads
45
